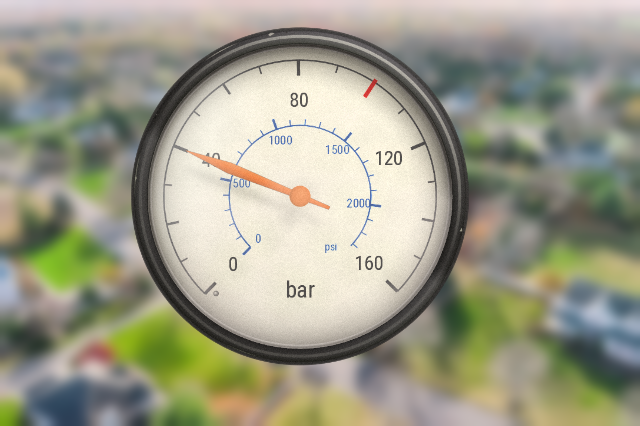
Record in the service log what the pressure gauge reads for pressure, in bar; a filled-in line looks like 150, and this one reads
40
